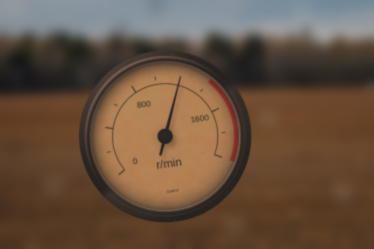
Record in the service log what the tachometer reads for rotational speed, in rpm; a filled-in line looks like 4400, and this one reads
1200
